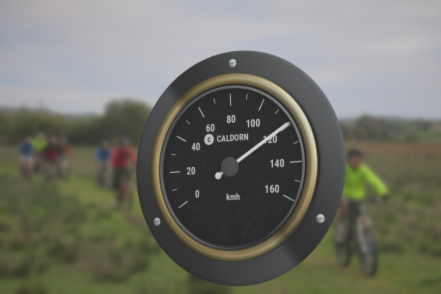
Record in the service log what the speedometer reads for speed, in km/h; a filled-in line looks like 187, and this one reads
120
